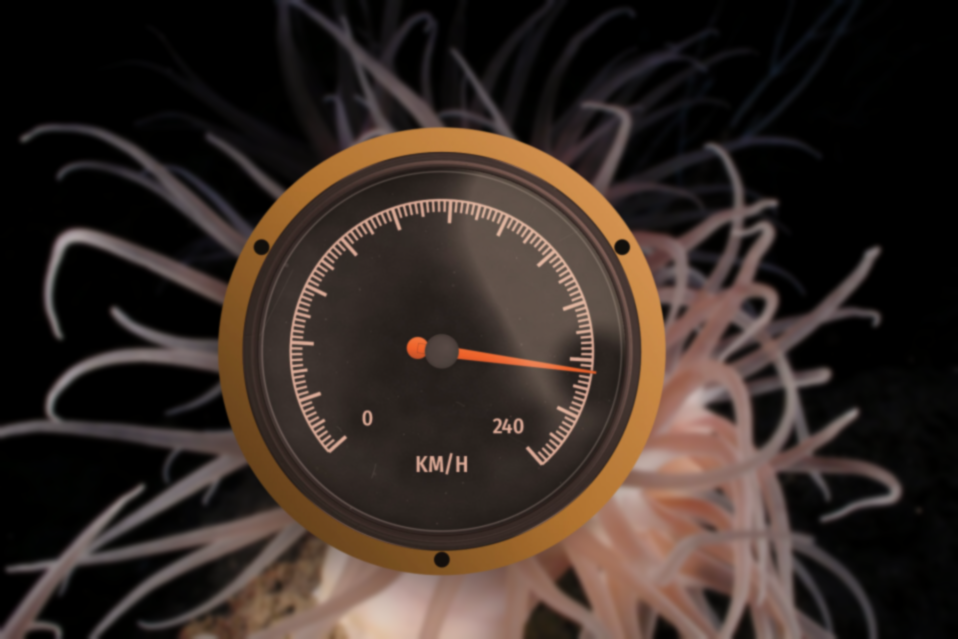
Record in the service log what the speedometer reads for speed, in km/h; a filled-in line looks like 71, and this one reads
204
